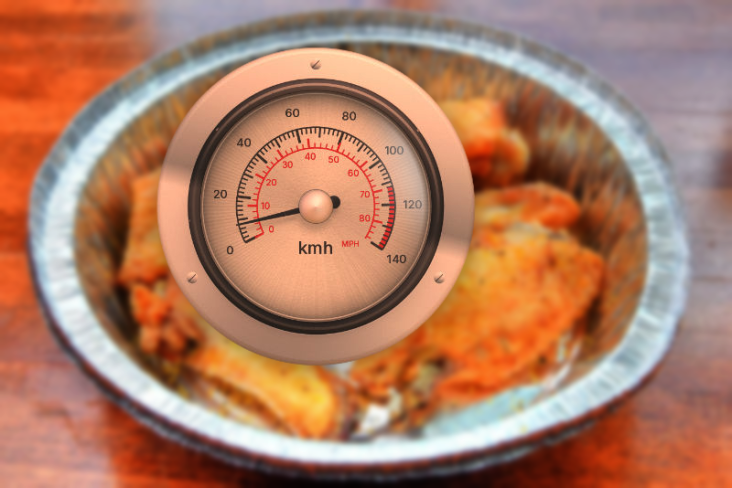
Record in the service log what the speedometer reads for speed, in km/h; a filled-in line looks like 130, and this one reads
8
